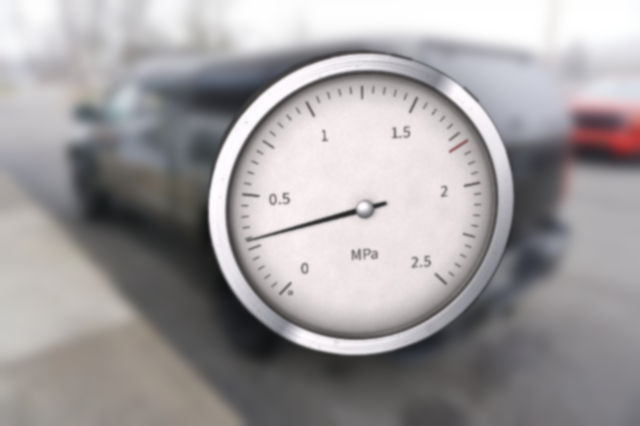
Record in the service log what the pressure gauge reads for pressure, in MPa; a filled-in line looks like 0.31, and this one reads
0.3
